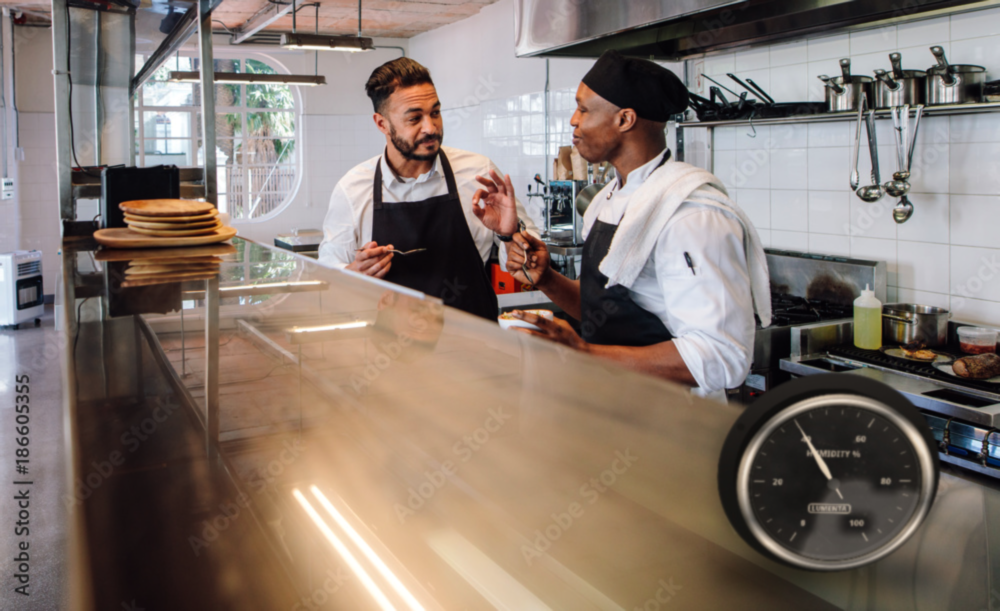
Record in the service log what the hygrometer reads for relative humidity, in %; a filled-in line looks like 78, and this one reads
40
